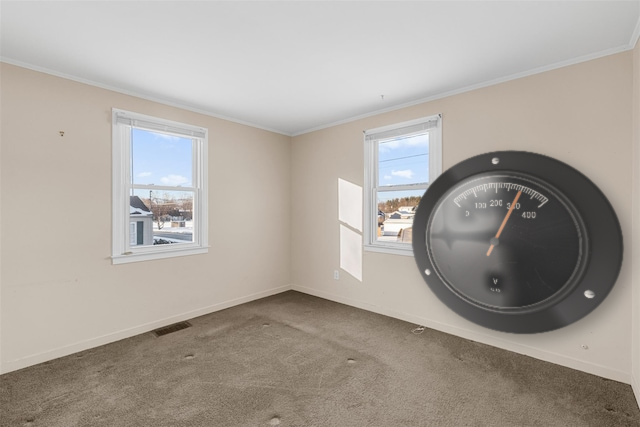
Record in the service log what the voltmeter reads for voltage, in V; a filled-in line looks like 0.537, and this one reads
300
